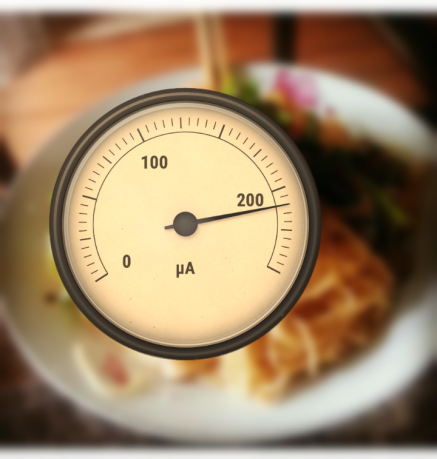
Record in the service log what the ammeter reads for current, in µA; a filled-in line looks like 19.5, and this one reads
210
